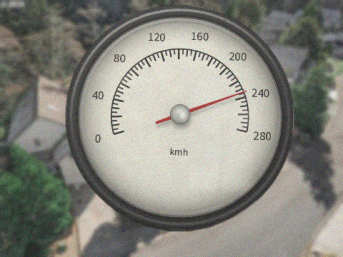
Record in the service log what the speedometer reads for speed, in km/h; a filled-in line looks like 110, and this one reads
235
